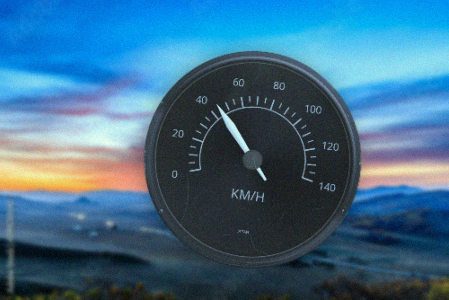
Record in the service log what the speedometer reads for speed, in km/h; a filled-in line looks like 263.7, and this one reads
45
